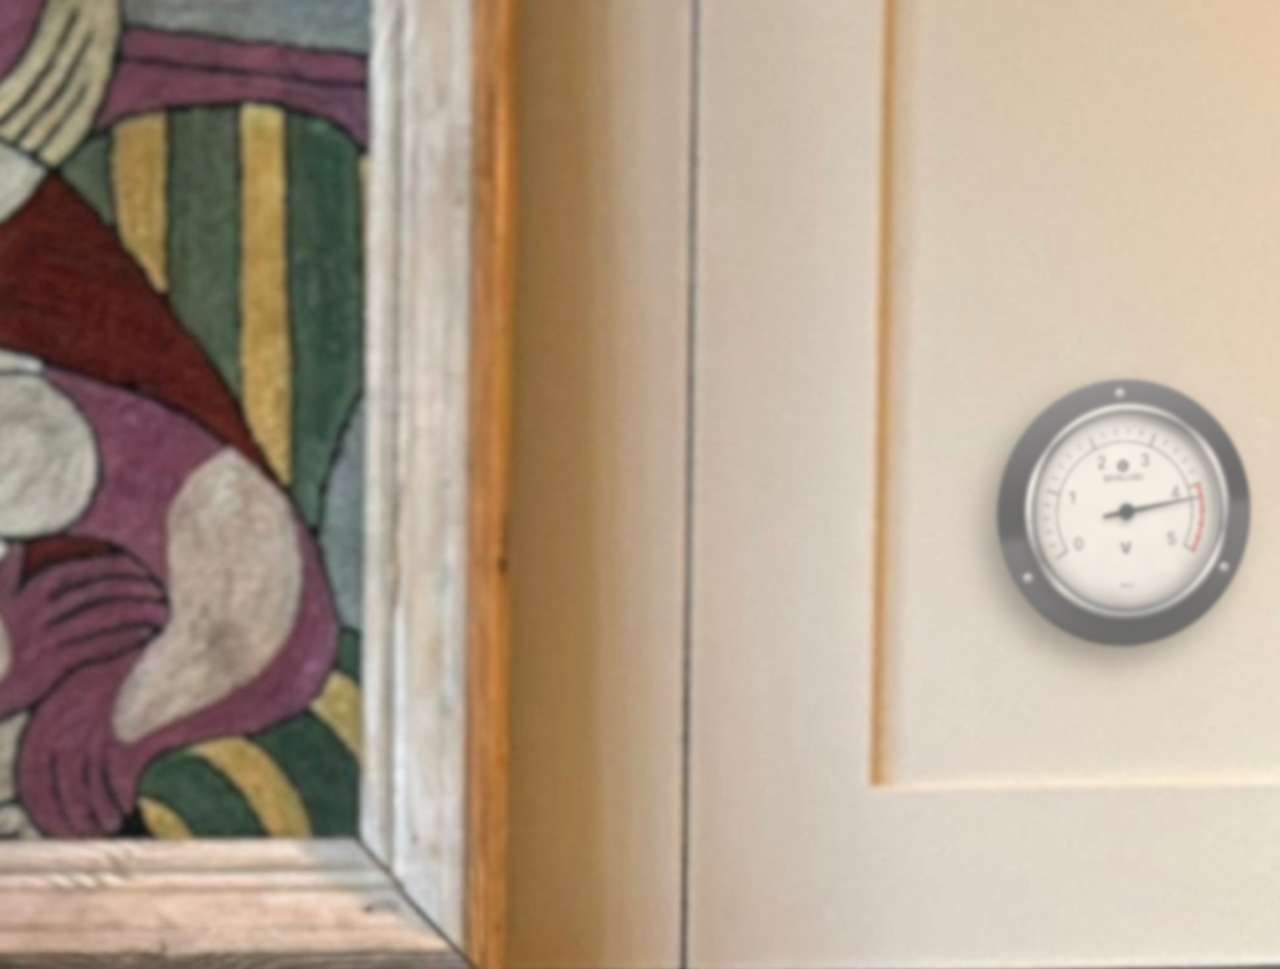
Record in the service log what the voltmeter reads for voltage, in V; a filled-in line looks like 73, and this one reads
4.2
